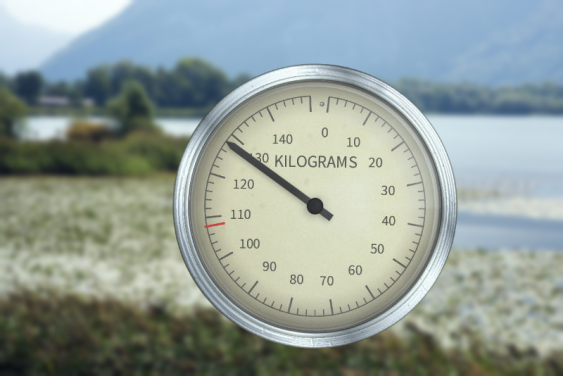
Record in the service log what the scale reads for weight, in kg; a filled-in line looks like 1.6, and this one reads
128
